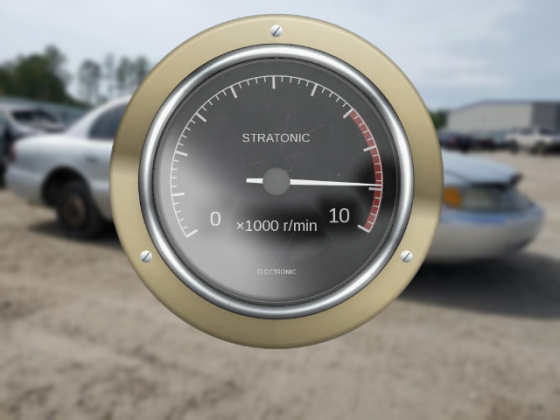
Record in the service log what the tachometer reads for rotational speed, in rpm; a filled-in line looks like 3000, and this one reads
8900
